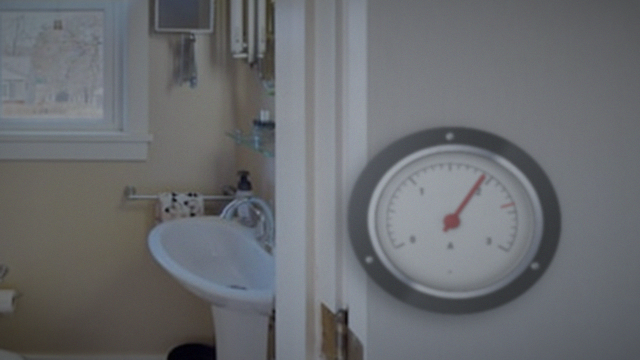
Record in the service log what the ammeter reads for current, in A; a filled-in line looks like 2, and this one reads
1.9
